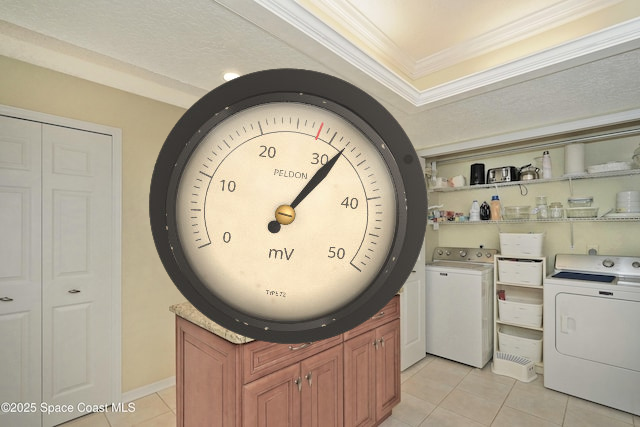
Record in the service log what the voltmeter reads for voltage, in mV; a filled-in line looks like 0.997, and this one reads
32
